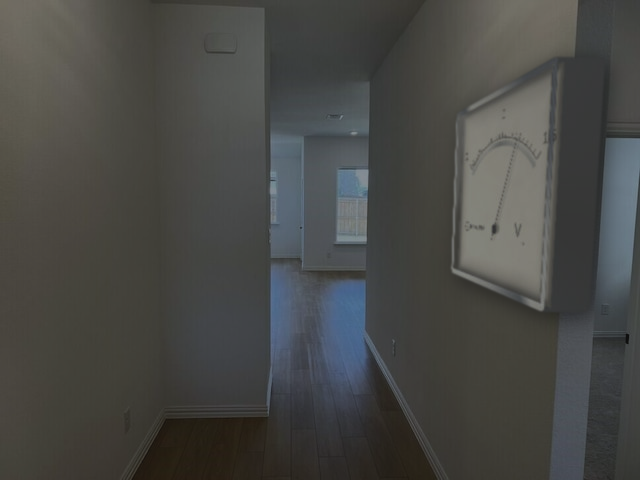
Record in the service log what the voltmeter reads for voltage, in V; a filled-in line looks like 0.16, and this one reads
1.25
